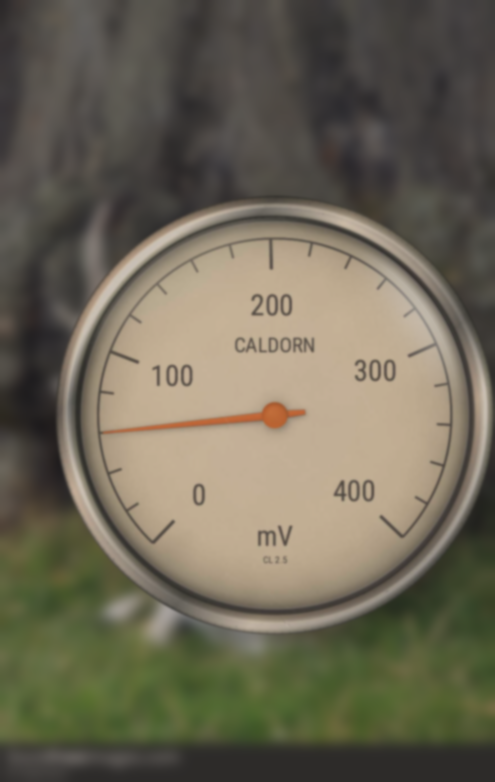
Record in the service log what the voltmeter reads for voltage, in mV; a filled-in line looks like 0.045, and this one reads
60
